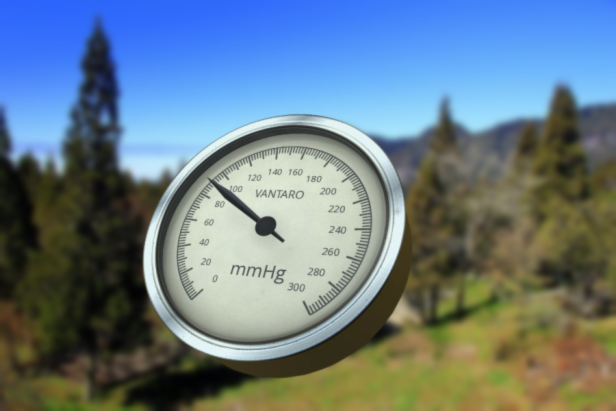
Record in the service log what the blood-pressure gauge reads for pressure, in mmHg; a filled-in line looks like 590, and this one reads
90
